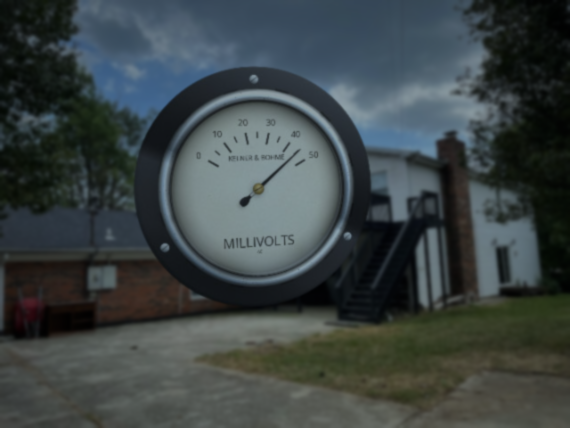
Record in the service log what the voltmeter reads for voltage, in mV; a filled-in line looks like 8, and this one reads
45
